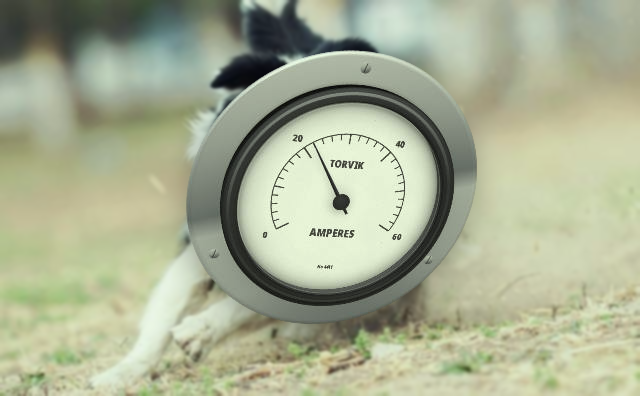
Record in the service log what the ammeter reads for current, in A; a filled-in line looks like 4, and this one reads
22
